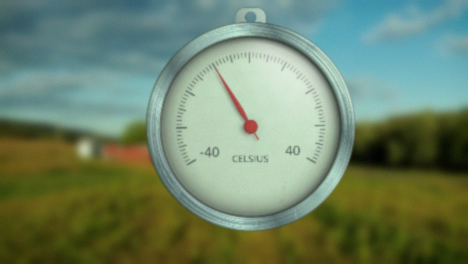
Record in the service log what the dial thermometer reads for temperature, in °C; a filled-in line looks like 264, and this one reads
-10
